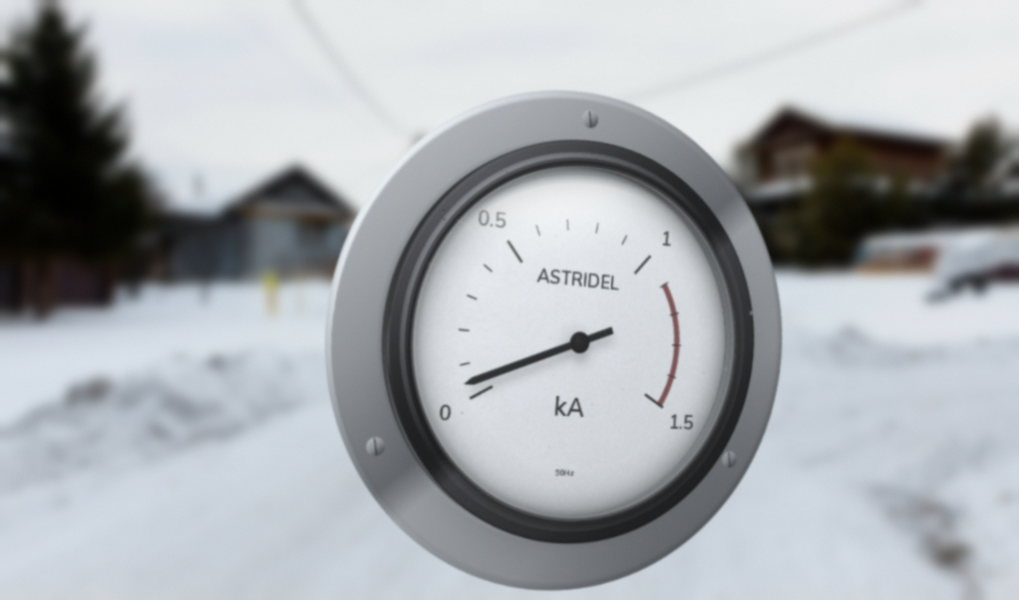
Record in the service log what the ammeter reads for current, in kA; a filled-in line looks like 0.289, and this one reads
0.05
